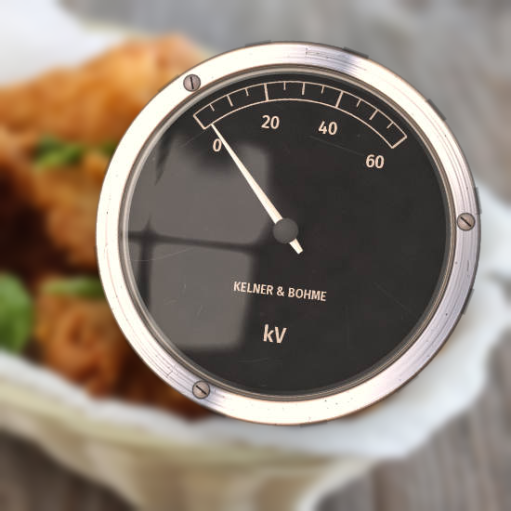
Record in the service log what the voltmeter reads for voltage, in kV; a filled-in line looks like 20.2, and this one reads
2.5
